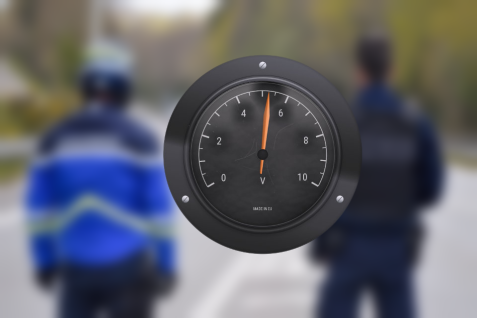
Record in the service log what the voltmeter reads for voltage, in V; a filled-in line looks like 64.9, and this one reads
5.25
